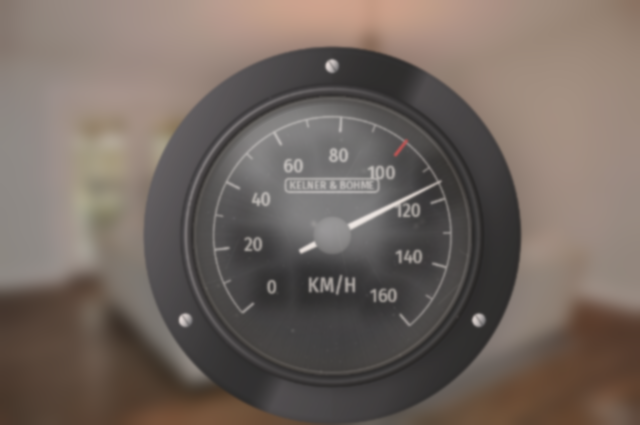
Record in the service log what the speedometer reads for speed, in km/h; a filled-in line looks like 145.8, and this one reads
115
